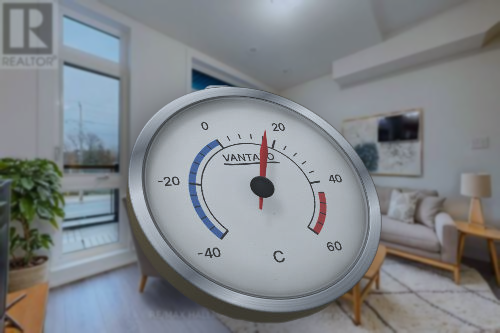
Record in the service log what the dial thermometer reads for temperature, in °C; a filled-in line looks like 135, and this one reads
16
